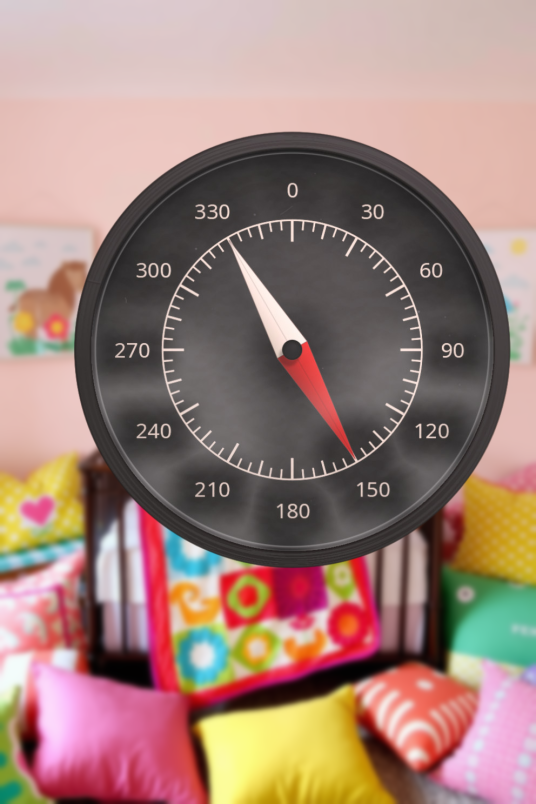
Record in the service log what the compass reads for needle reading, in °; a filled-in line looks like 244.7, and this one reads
150
